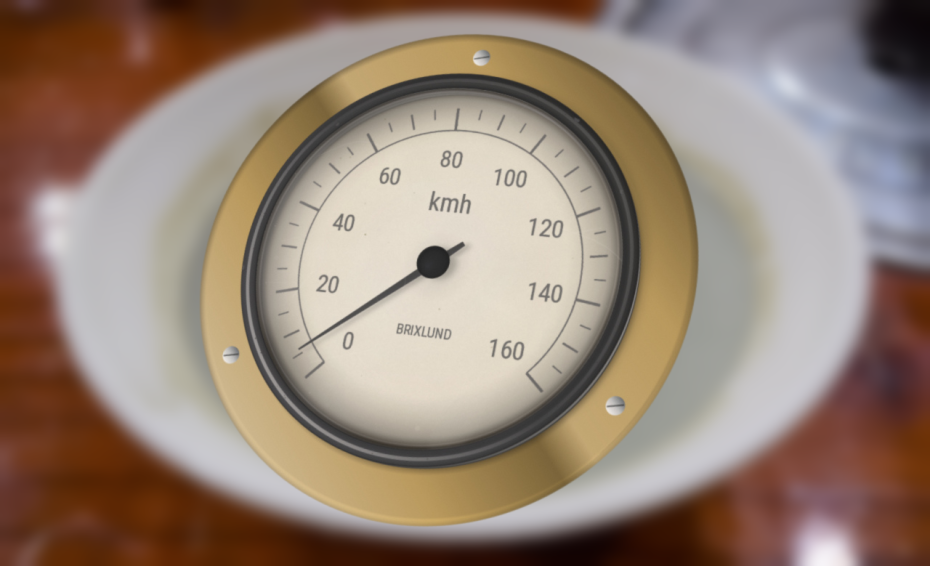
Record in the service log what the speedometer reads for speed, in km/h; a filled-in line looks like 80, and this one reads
5
